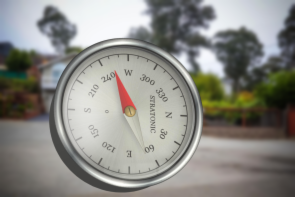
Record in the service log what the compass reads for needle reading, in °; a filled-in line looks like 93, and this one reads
250
